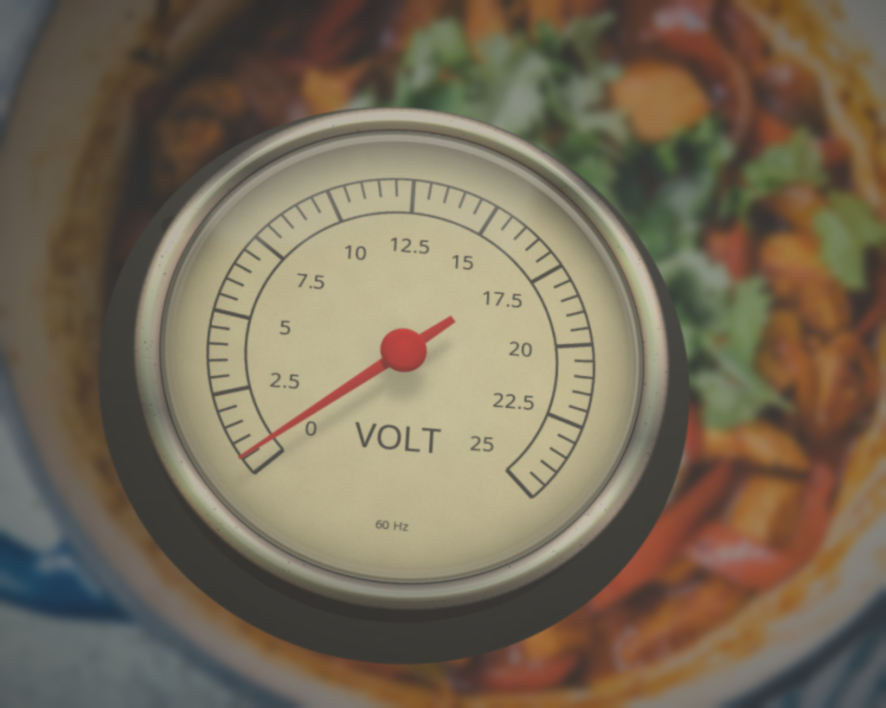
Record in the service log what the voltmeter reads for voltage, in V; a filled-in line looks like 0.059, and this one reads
0.5
